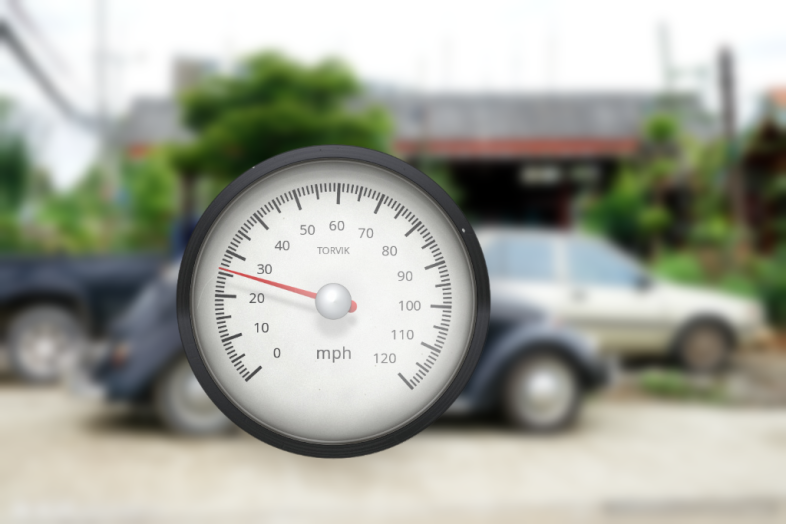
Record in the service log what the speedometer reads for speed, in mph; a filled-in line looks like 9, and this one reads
26
